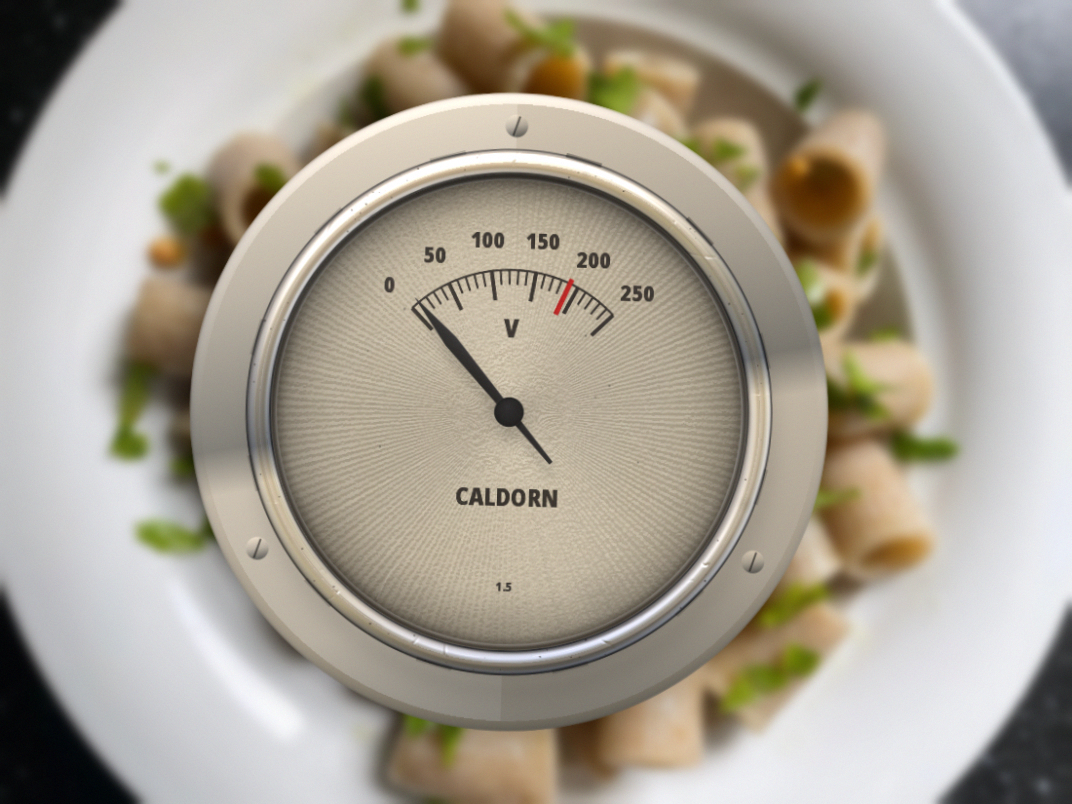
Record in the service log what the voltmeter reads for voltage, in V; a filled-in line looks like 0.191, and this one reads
10
